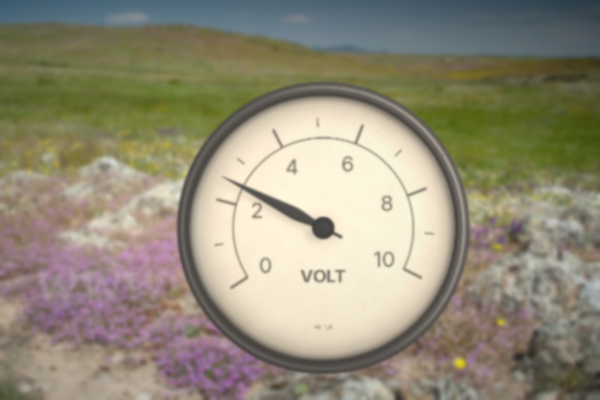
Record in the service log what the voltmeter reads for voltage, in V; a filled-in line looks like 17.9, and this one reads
2.5
